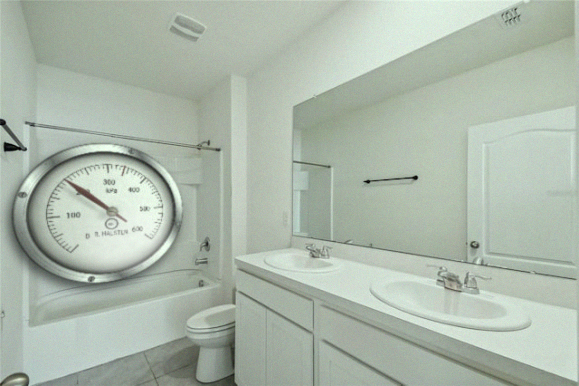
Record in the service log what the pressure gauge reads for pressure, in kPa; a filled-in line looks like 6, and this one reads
200
